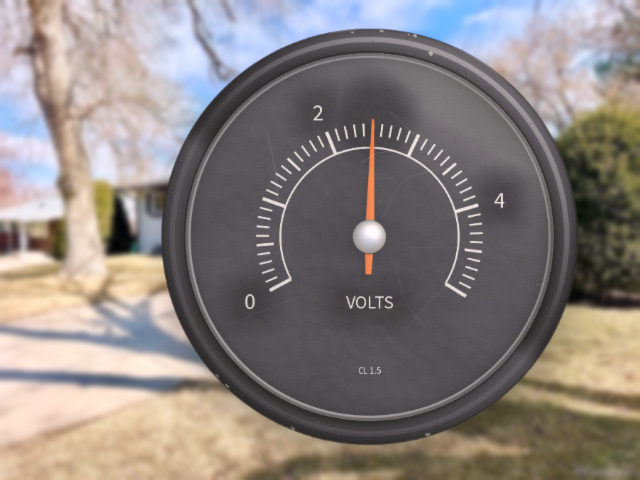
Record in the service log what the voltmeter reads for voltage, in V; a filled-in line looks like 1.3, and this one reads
2.5
